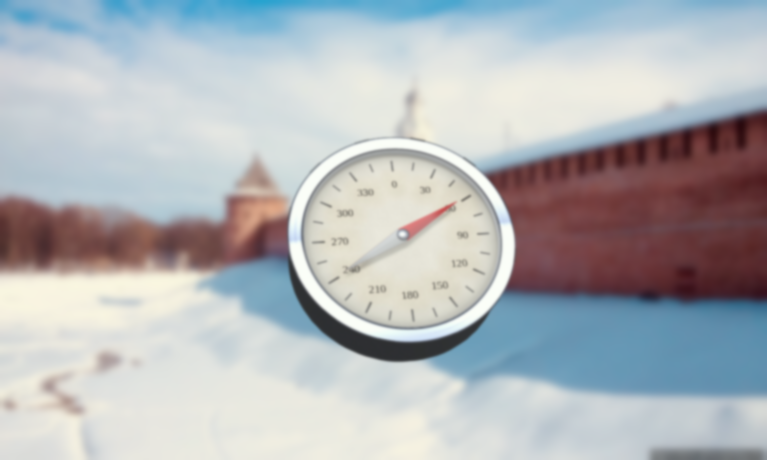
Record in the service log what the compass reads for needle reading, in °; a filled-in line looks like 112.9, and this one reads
60
